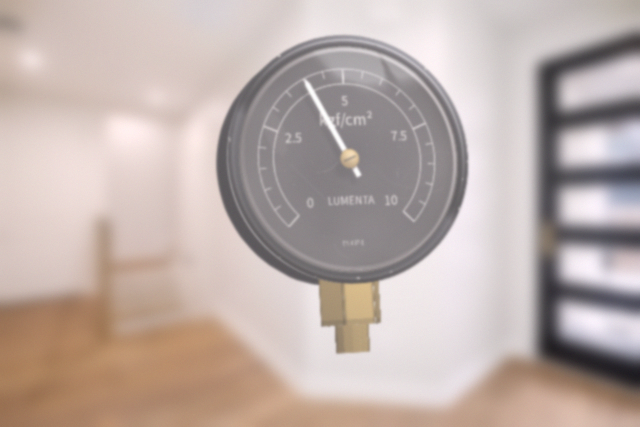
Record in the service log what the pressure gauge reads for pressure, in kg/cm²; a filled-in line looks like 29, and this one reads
4
